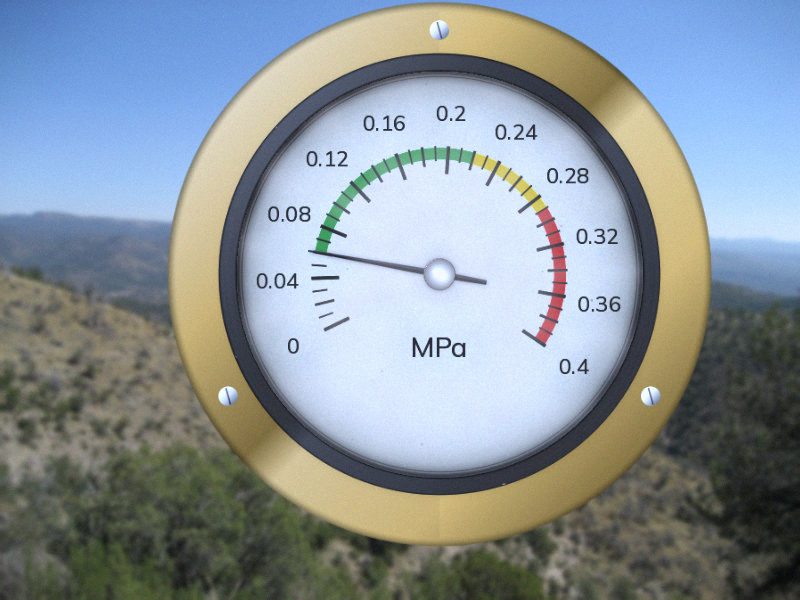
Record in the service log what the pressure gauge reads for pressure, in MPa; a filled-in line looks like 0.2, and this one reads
0.06
